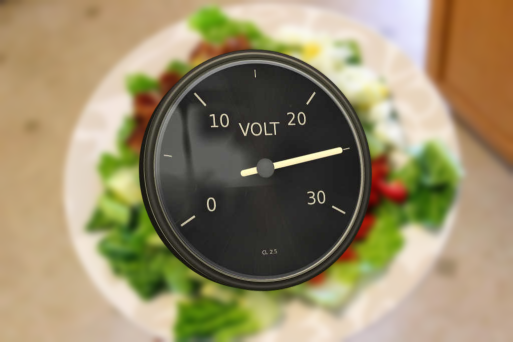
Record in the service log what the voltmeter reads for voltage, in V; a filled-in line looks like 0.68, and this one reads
25
